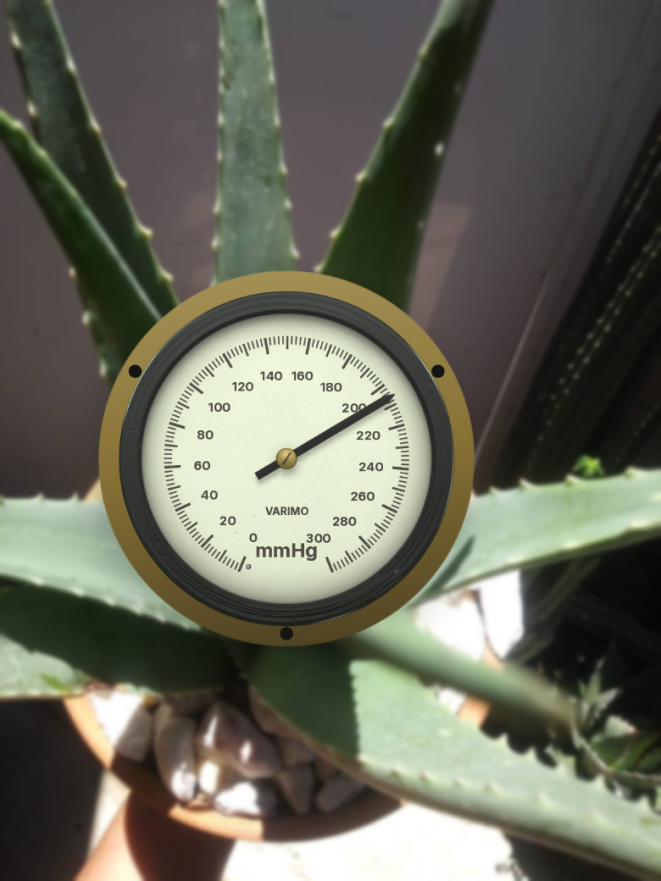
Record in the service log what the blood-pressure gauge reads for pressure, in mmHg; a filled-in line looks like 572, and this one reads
206
